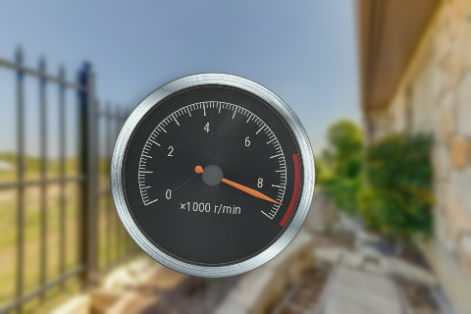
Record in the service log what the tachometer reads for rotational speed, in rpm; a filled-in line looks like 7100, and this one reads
8500
